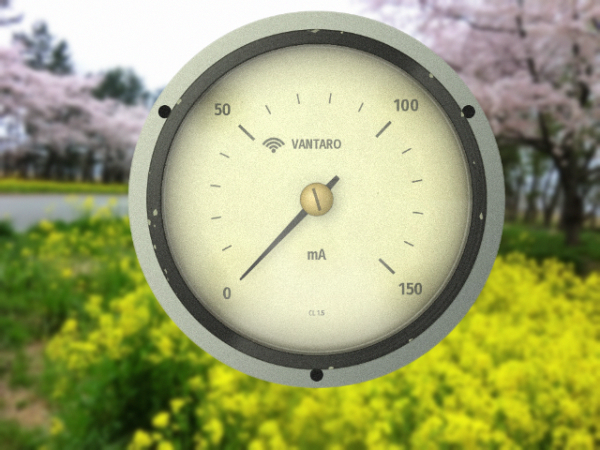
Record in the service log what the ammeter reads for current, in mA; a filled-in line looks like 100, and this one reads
0
